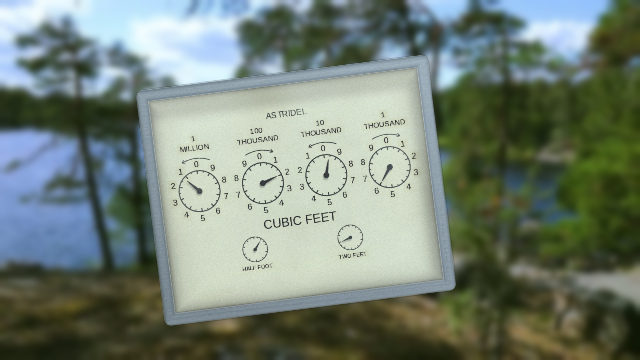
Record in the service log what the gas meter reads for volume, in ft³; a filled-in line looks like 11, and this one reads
119600
